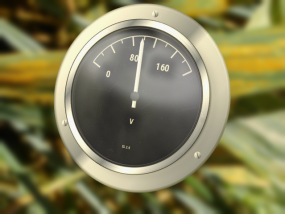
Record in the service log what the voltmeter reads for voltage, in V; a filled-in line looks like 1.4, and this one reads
100
